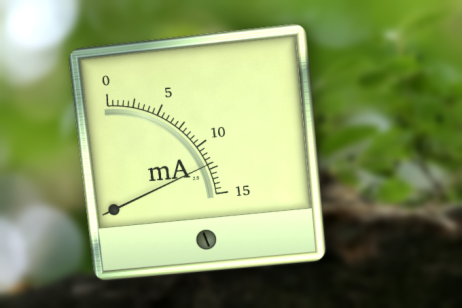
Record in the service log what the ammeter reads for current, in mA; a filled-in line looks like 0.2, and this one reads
12
